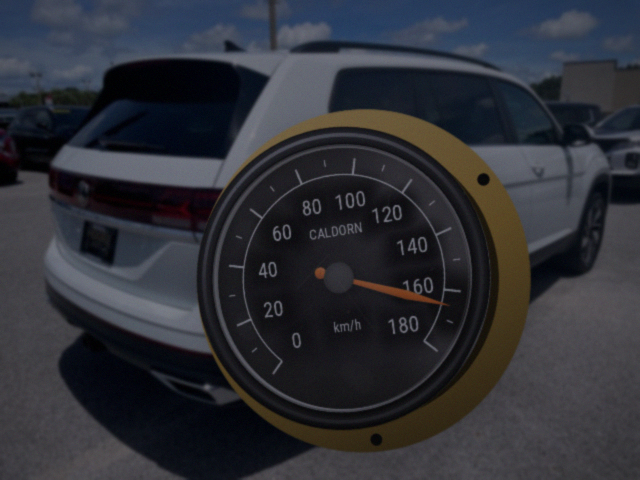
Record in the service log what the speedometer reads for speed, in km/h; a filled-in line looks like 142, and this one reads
165
